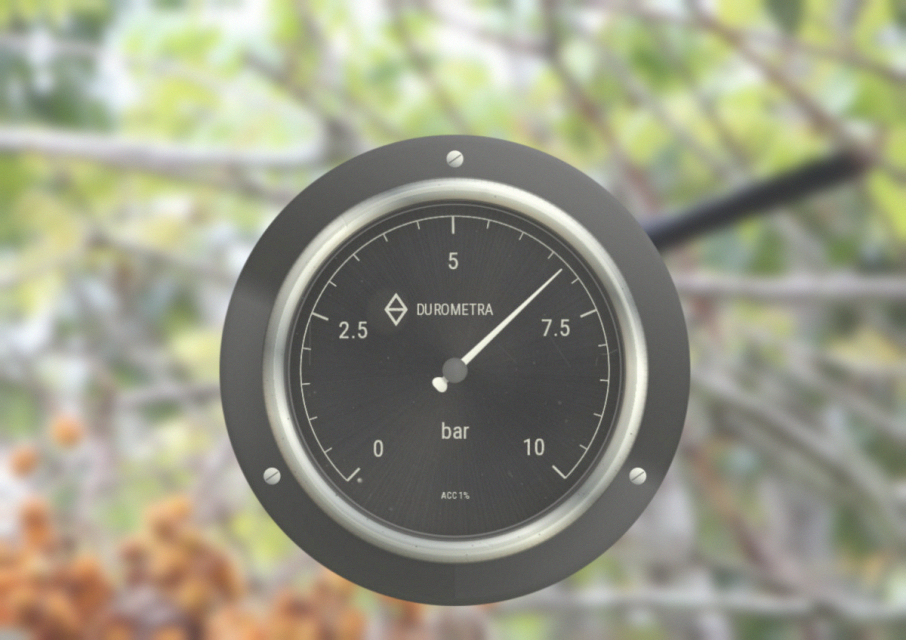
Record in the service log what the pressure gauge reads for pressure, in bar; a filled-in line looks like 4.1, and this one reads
6.75
